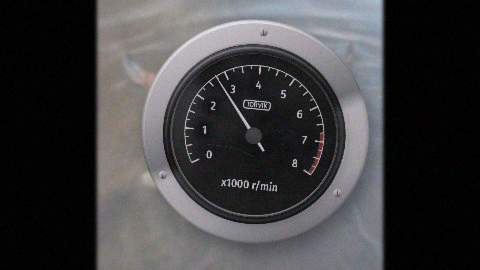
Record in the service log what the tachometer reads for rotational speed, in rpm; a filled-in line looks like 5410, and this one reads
2750
